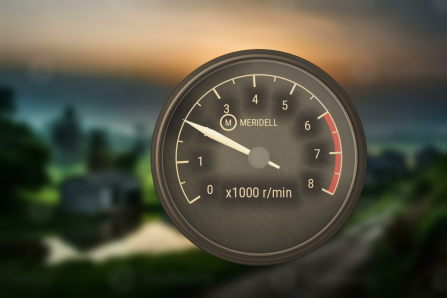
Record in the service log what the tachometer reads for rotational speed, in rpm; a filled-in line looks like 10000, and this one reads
2000
